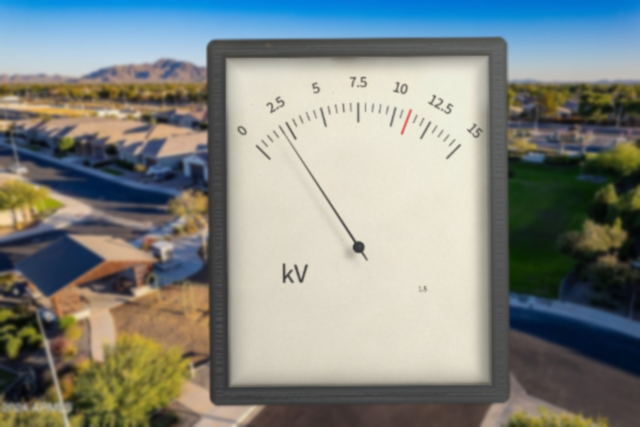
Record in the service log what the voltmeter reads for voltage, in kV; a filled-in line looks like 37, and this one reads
2
